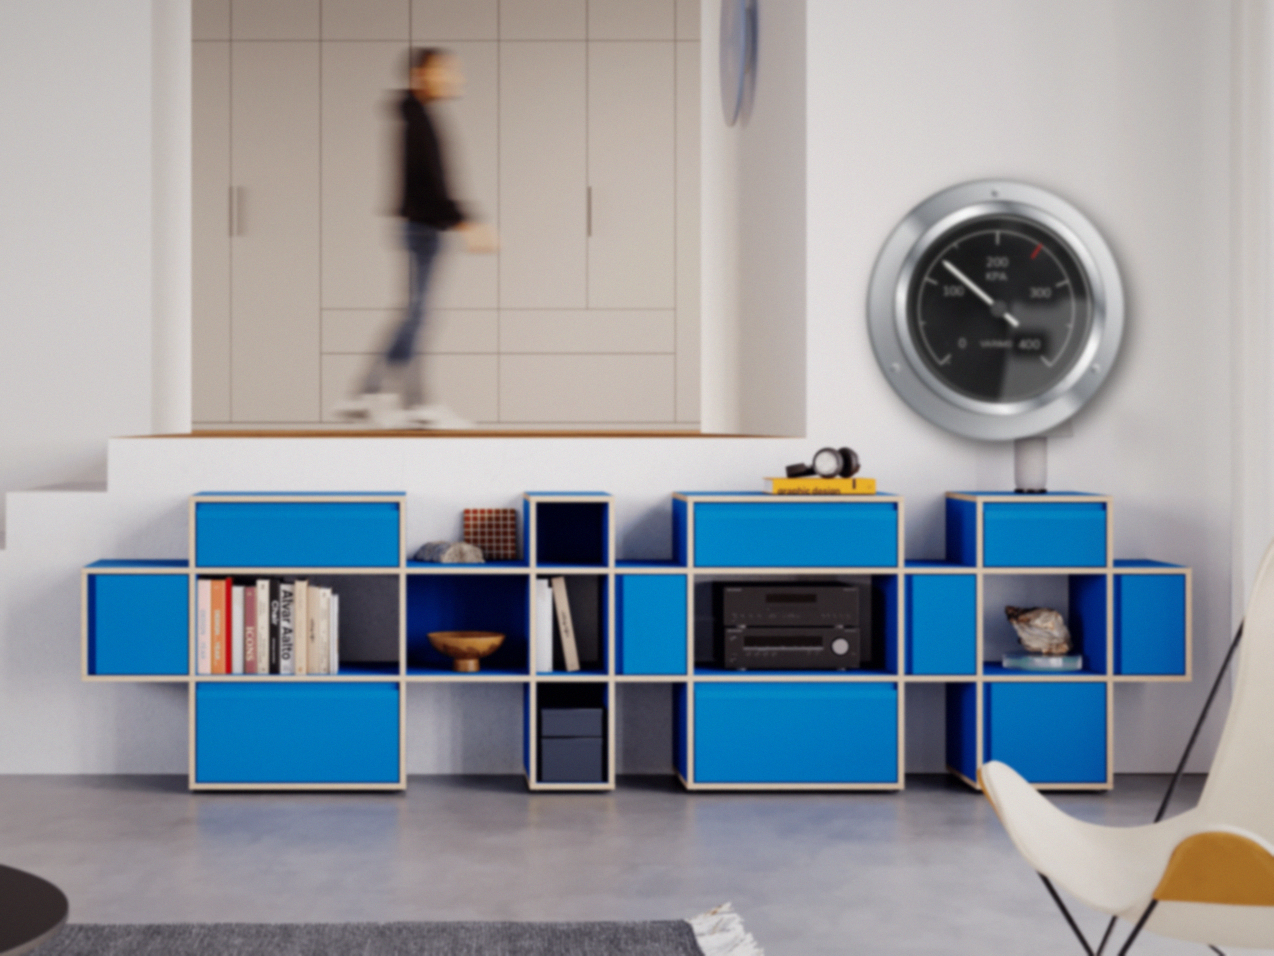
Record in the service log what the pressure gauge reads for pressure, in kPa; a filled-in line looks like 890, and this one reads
125
